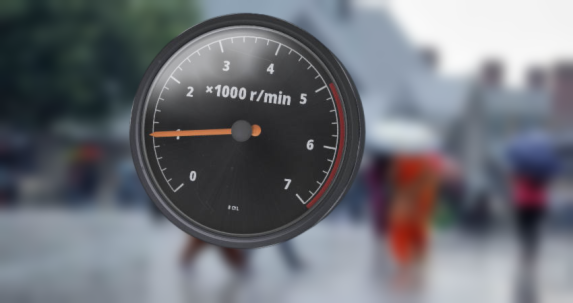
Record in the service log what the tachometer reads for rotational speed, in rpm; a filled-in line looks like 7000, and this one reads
1000
